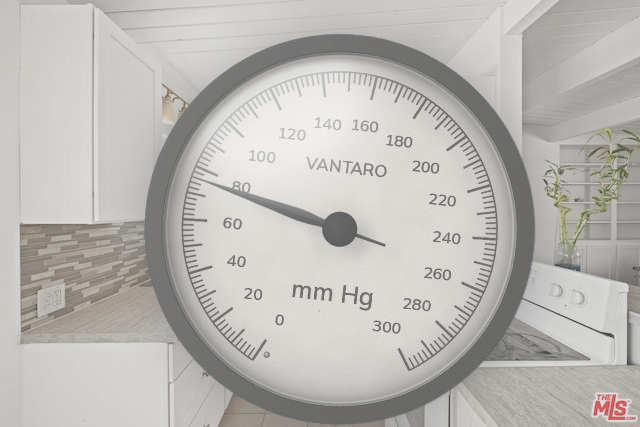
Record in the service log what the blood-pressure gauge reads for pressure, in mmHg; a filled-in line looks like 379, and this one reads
76
